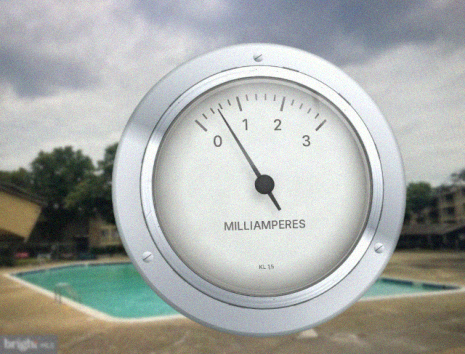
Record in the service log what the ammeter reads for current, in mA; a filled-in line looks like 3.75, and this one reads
0.5
